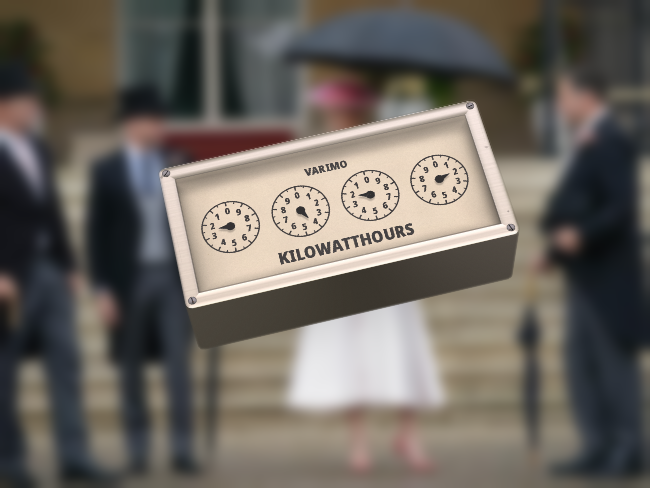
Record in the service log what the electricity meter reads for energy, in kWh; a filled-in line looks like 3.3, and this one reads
2422
